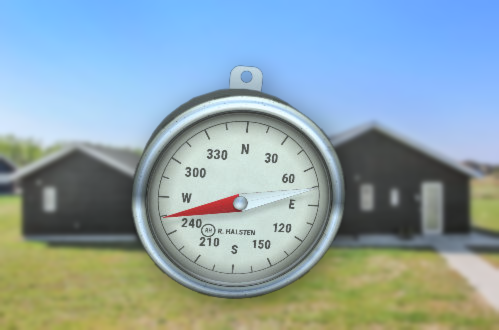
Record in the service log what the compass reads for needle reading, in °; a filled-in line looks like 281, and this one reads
255
